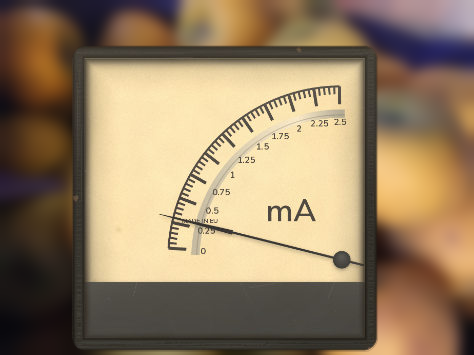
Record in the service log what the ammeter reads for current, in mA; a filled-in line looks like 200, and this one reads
0.3
